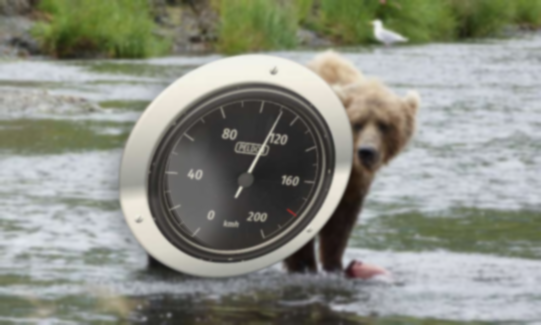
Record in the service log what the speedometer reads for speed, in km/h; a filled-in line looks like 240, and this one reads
110
